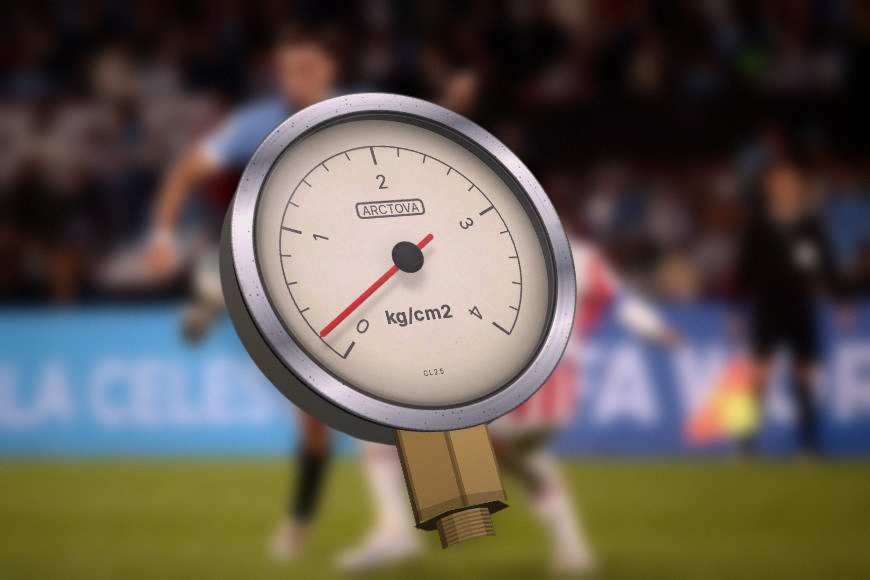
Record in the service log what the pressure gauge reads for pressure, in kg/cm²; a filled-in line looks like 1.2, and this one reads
0.2
